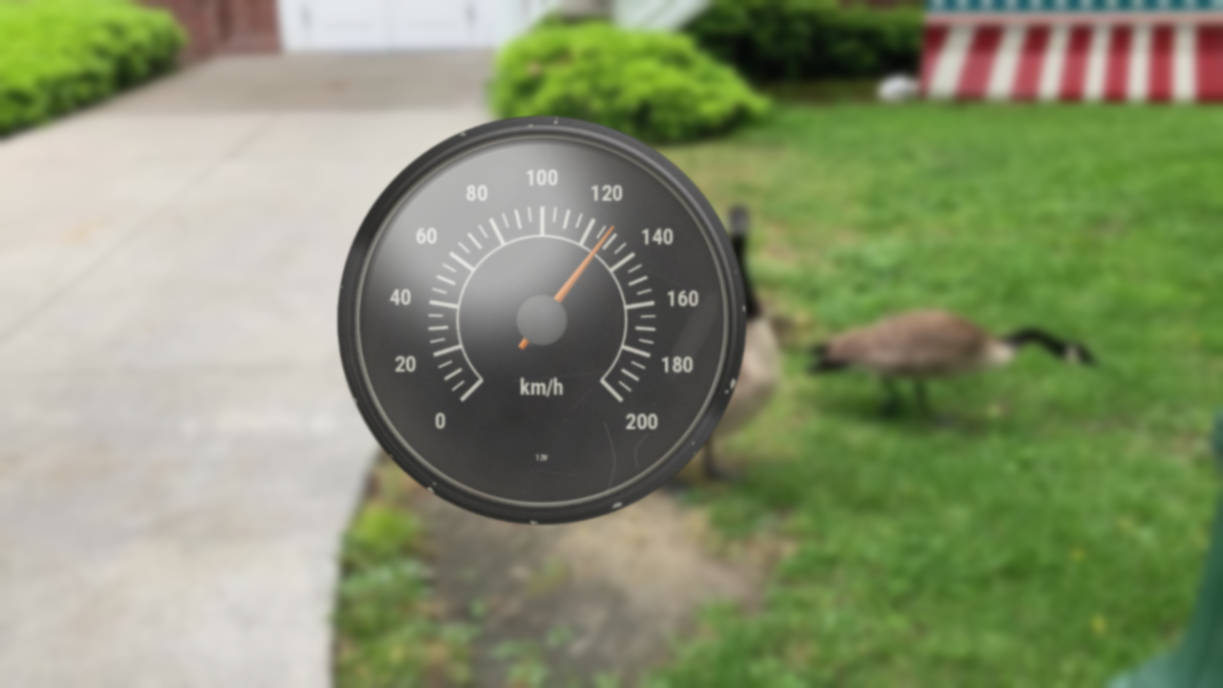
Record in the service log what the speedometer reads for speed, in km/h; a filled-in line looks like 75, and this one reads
127.5
